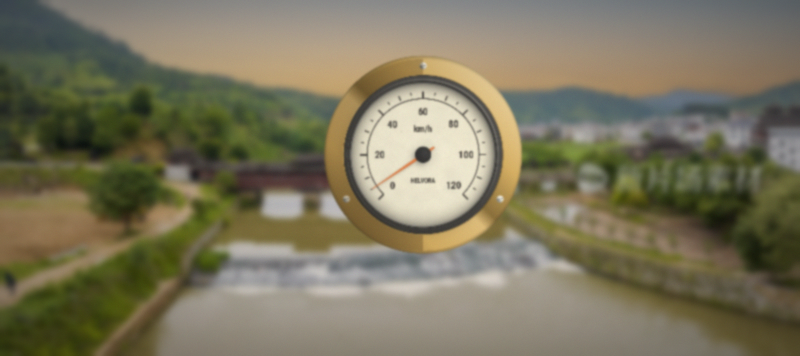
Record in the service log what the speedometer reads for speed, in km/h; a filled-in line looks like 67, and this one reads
5
